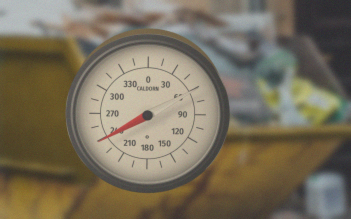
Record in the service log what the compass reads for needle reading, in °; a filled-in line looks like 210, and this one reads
240
